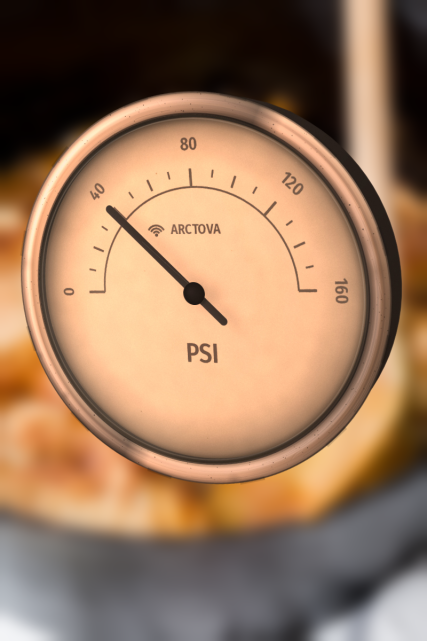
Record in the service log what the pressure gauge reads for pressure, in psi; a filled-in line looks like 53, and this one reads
40
